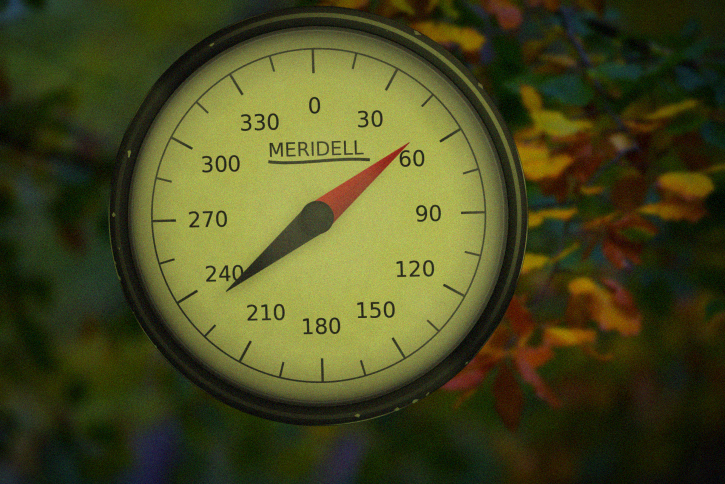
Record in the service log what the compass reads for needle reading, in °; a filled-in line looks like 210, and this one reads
52.5
